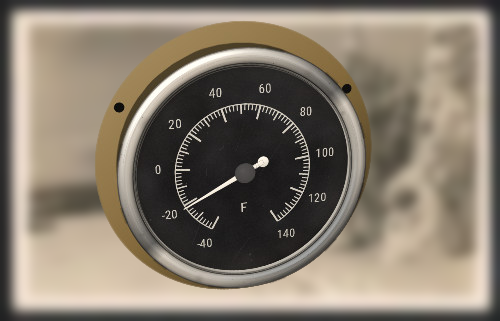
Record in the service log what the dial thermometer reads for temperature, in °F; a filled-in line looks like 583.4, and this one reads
-20
